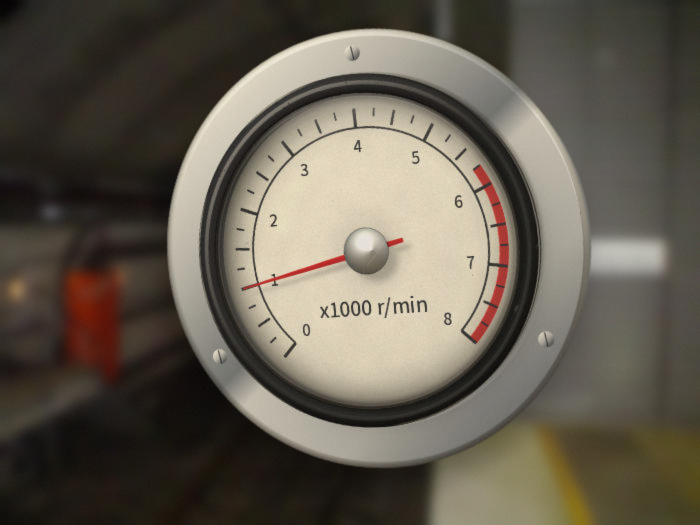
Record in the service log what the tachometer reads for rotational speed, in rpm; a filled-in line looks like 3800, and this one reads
1000
